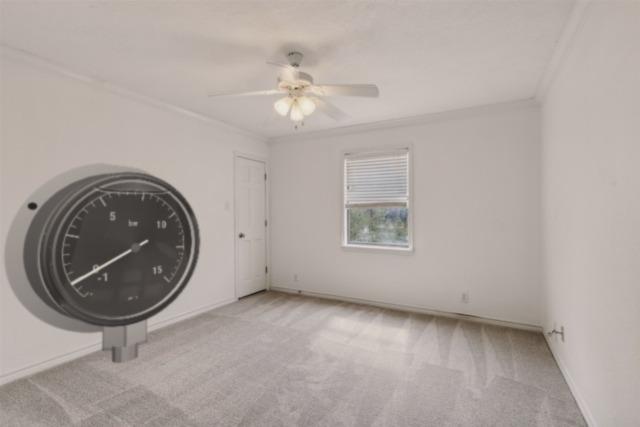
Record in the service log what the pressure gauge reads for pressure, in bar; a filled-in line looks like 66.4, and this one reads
0
